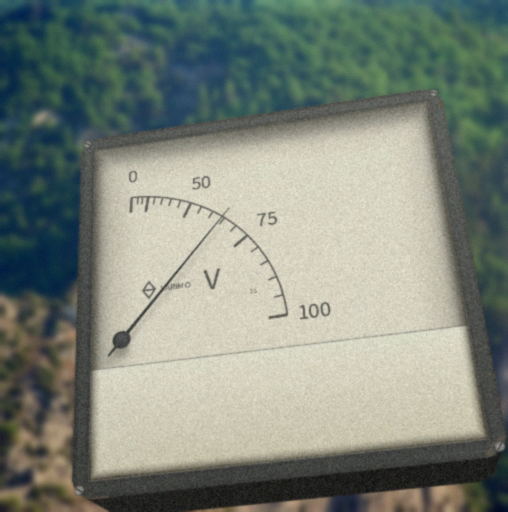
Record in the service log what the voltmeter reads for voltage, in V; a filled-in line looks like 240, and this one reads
65
